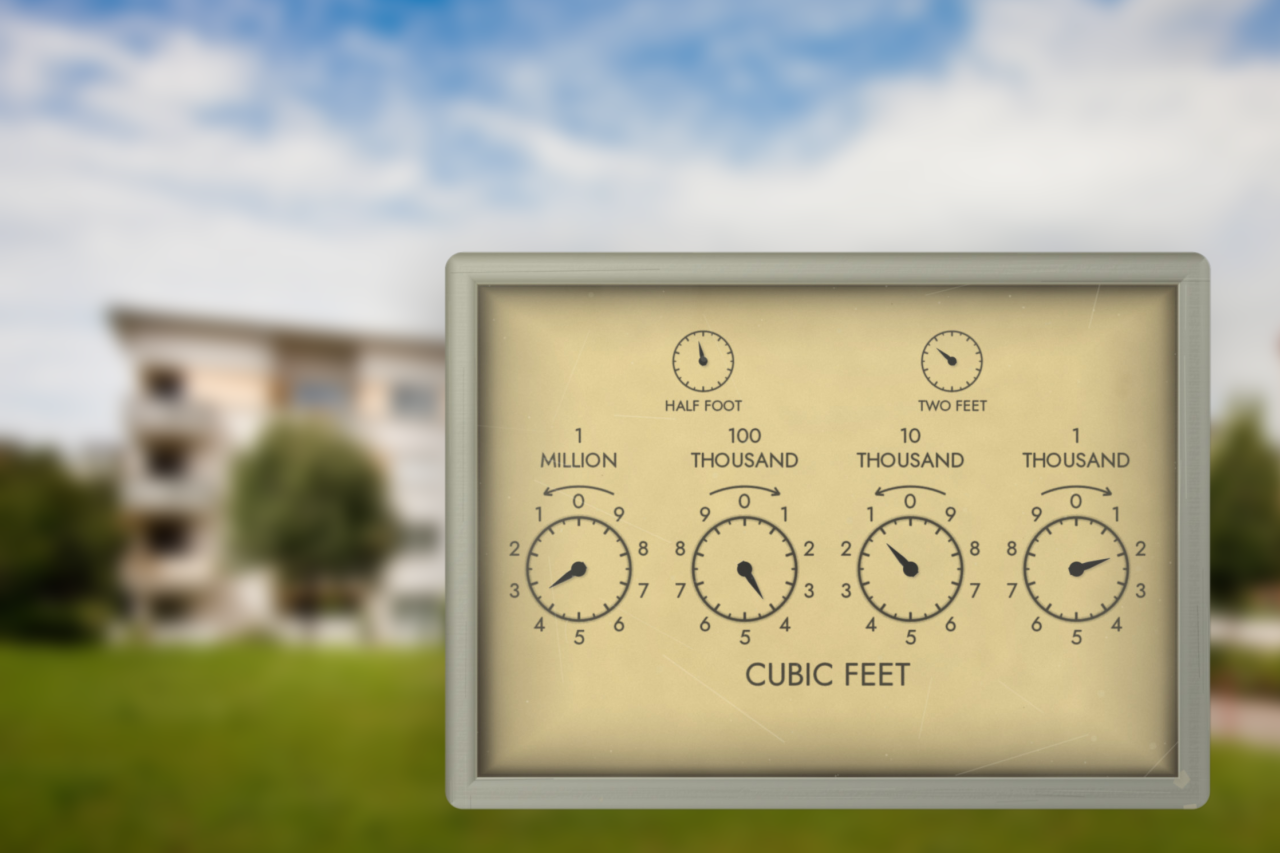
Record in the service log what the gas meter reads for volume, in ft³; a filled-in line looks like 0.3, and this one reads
341200
